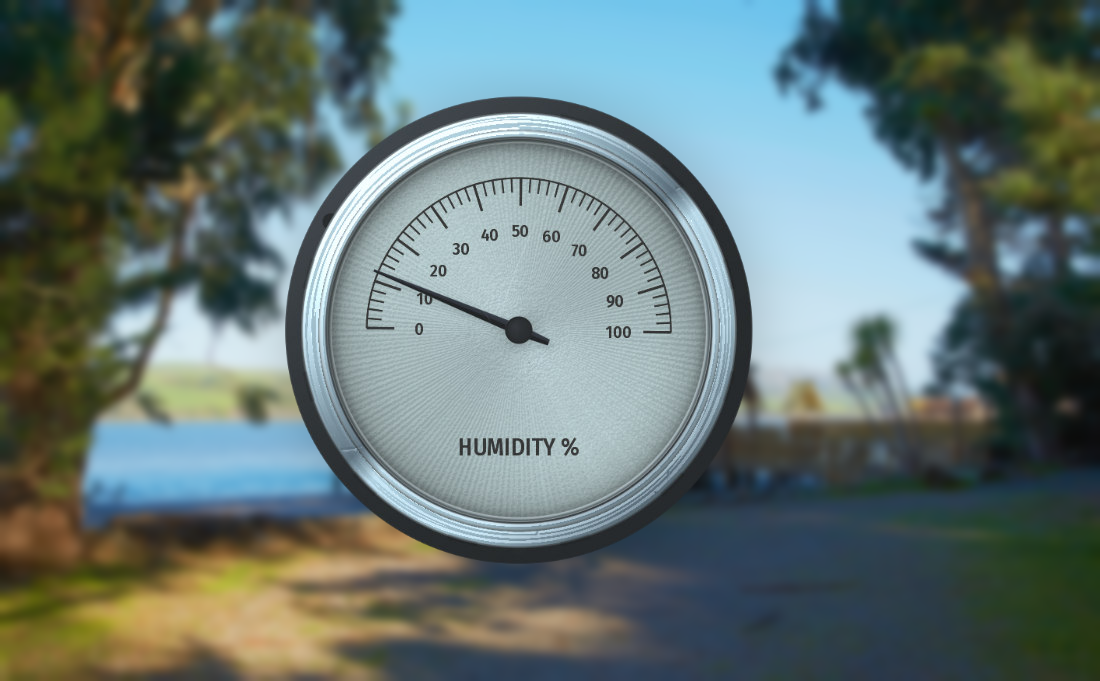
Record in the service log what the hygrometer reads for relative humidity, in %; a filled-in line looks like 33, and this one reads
12
